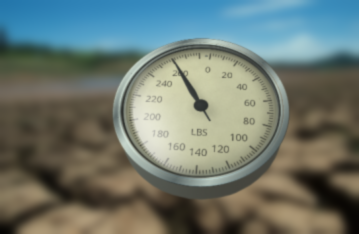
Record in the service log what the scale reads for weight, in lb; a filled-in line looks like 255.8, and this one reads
260
